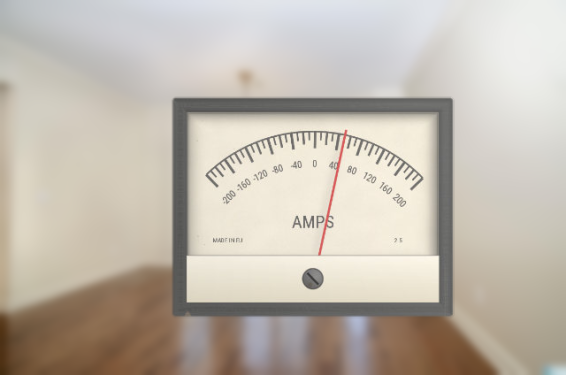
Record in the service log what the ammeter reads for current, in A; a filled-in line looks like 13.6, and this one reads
50
